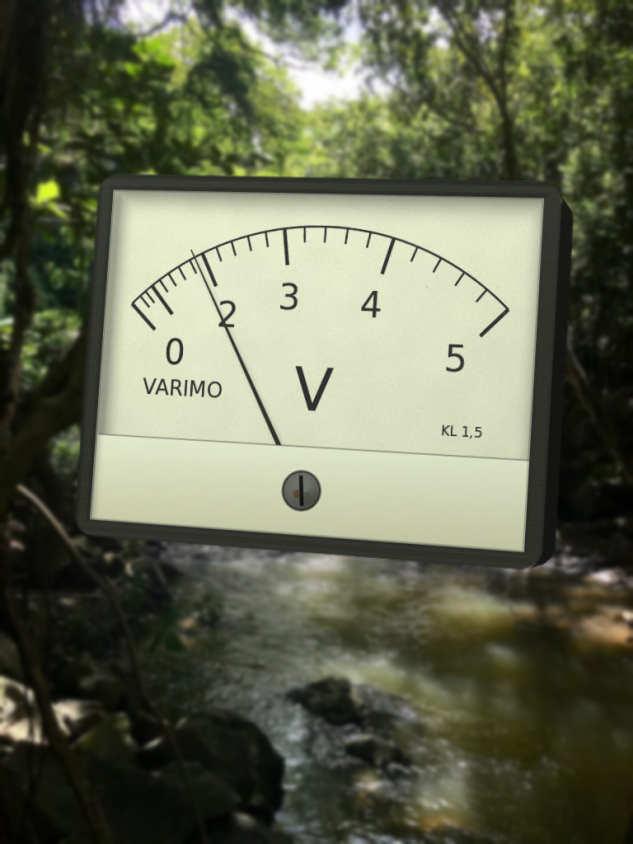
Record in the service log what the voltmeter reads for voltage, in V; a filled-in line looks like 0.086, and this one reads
1.9
